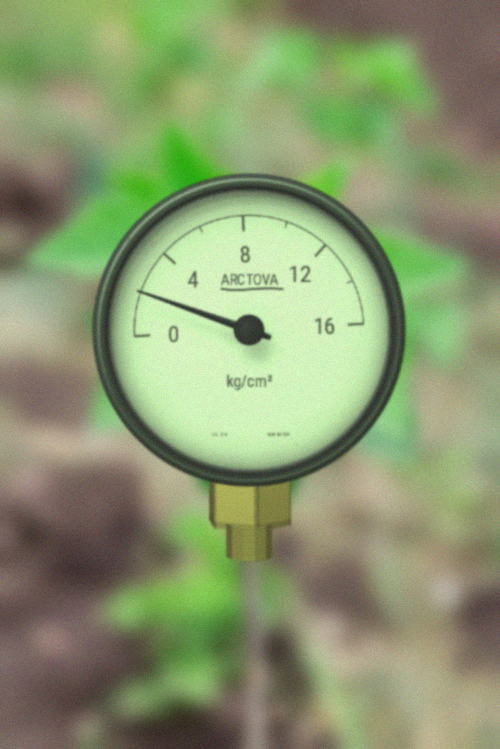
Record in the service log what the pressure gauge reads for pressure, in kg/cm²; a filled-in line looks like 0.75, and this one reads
2
